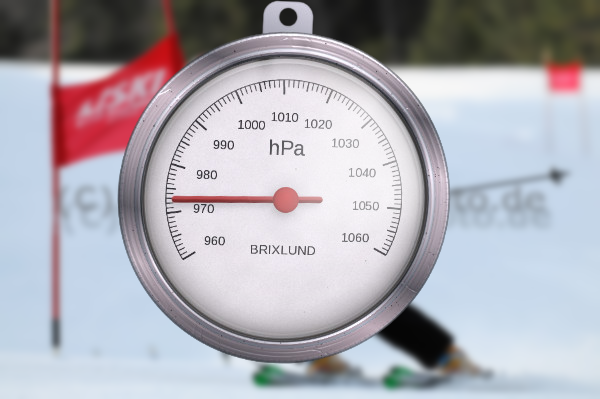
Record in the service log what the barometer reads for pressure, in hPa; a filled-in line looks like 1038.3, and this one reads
973
